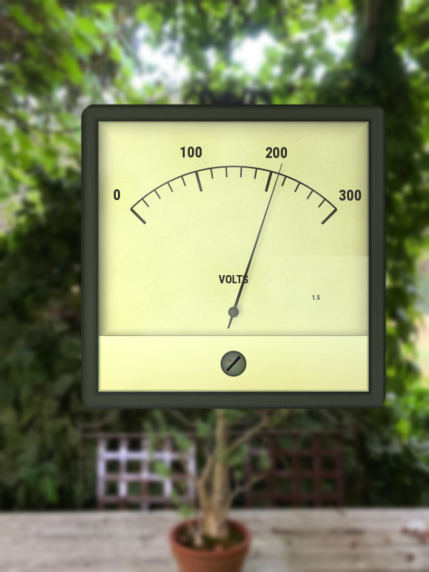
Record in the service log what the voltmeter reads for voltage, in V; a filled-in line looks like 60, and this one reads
210
